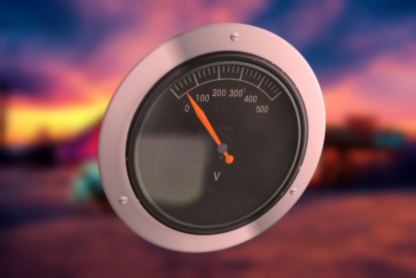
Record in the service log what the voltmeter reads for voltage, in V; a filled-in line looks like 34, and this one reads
40
